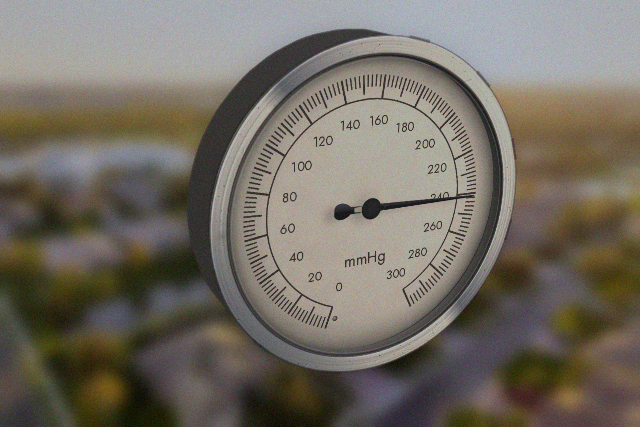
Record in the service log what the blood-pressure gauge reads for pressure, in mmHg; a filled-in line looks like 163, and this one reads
240
